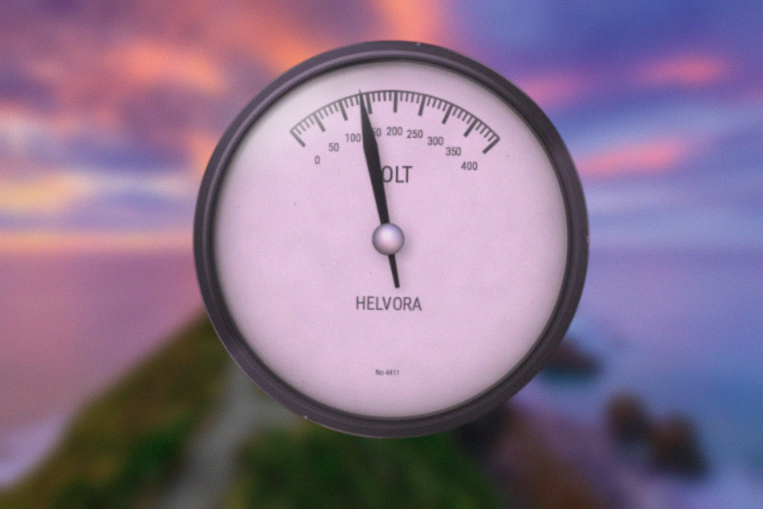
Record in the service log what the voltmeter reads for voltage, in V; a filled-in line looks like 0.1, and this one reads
140
